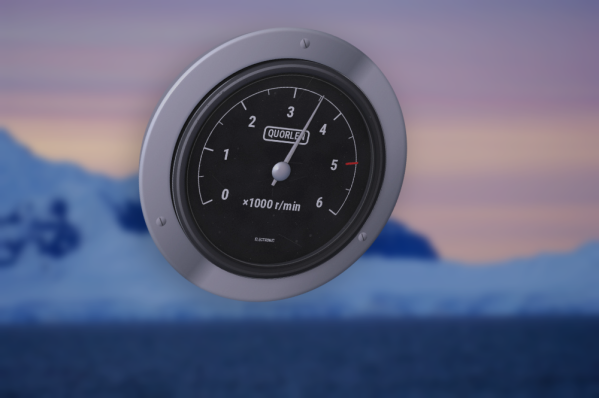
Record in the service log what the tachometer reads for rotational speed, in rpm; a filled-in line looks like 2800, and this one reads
3500
